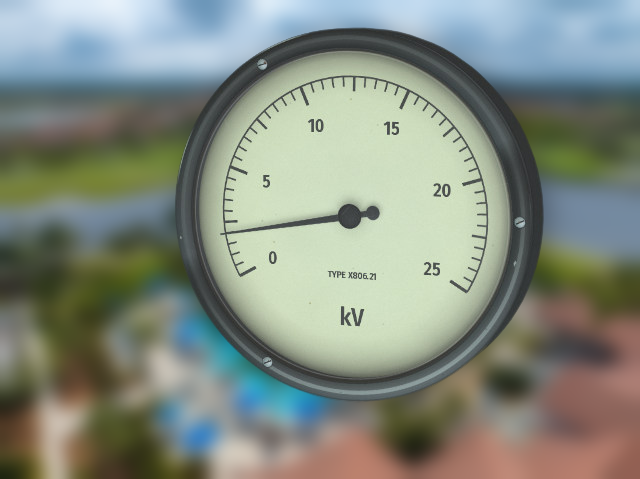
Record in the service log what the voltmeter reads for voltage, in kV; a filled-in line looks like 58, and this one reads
2
